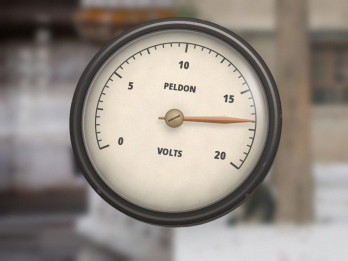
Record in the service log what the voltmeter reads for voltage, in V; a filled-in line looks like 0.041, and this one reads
17
